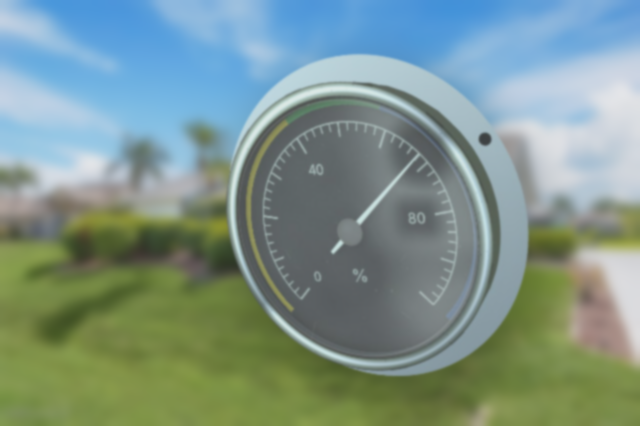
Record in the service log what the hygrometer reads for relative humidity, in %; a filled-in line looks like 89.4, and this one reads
68
